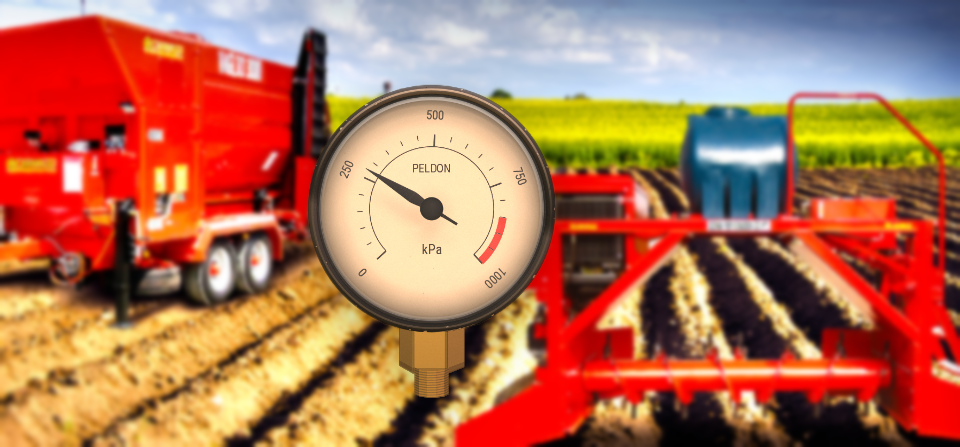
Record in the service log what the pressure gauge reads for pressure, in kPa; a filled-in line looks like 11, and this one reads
275
